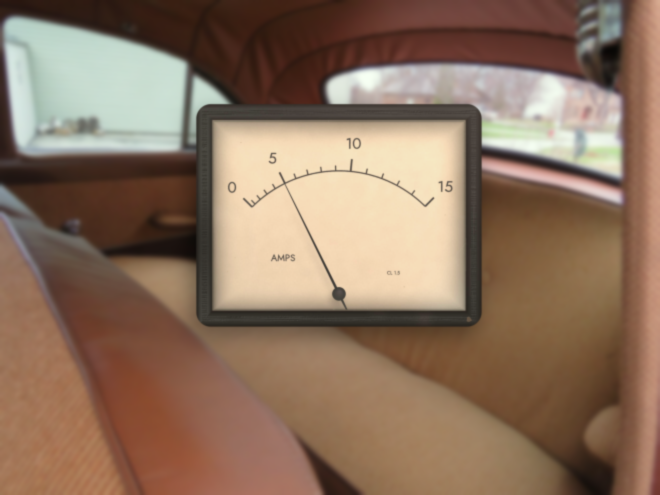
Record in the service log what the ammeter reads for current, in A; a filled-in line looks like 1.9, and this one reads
5
